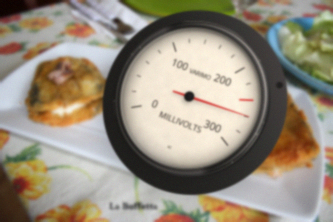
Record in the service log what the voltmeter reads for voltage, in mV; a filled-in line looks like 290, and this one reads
260
